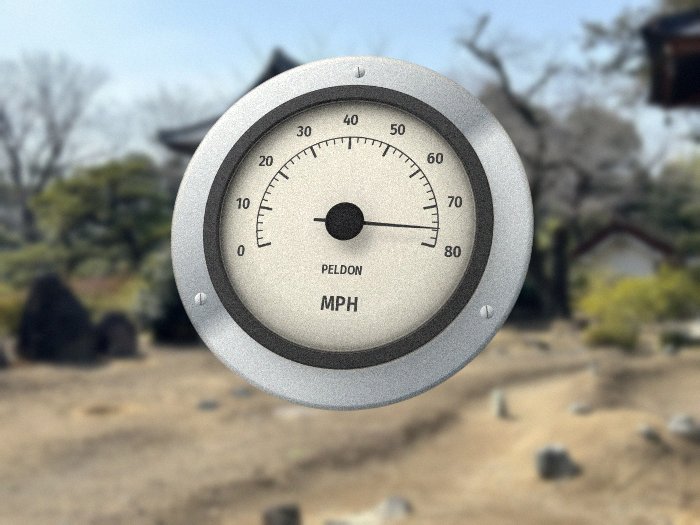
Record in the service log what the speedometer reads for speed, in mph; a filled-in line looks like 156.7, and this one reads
76
